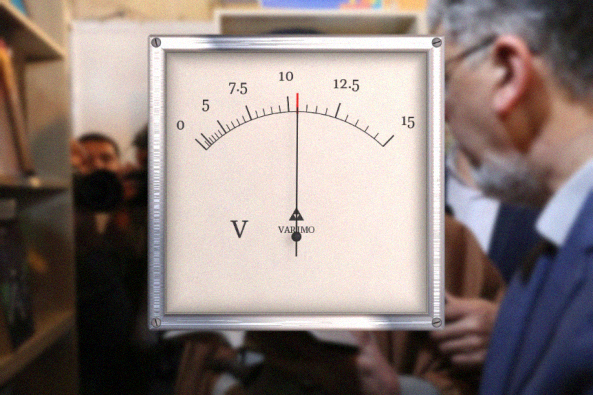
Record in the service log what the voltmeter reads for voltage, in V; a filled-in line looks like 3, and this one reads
10.5
